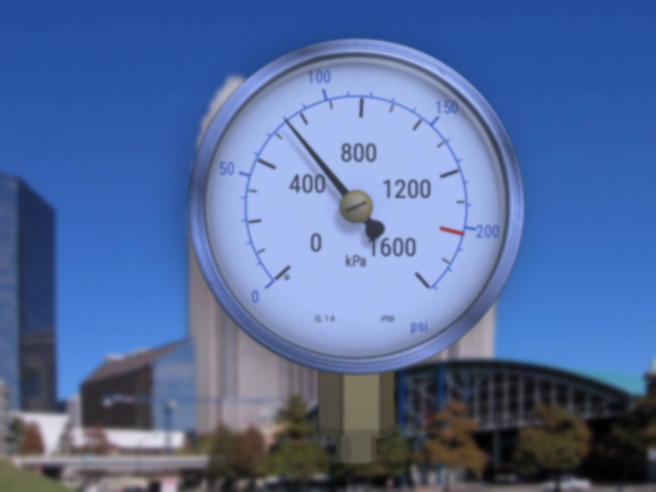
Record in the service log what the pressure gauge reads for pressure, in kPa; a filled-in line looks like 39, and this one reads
550
